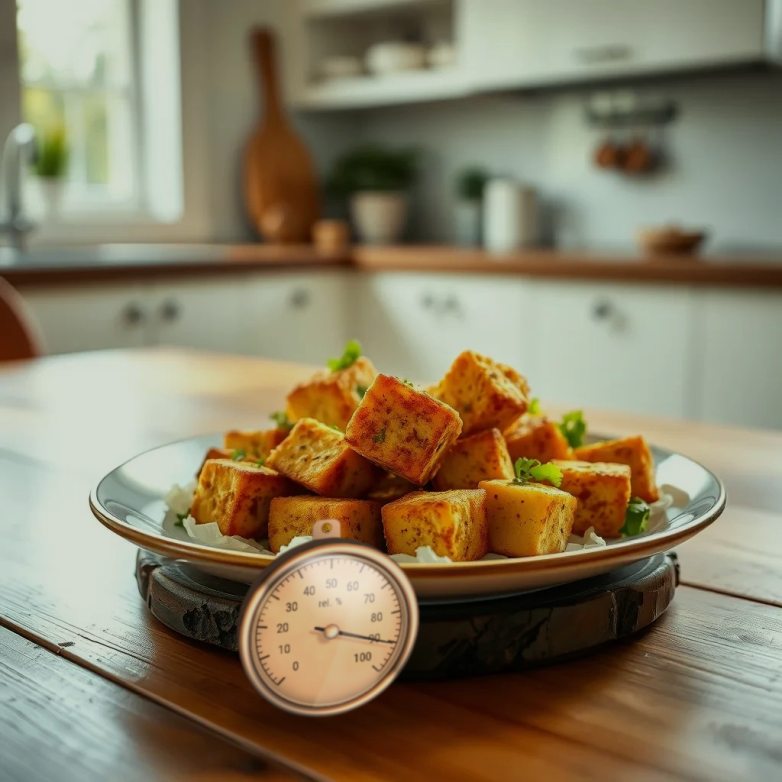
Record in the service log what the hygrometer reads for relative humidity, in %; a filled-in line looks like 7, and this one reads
90
